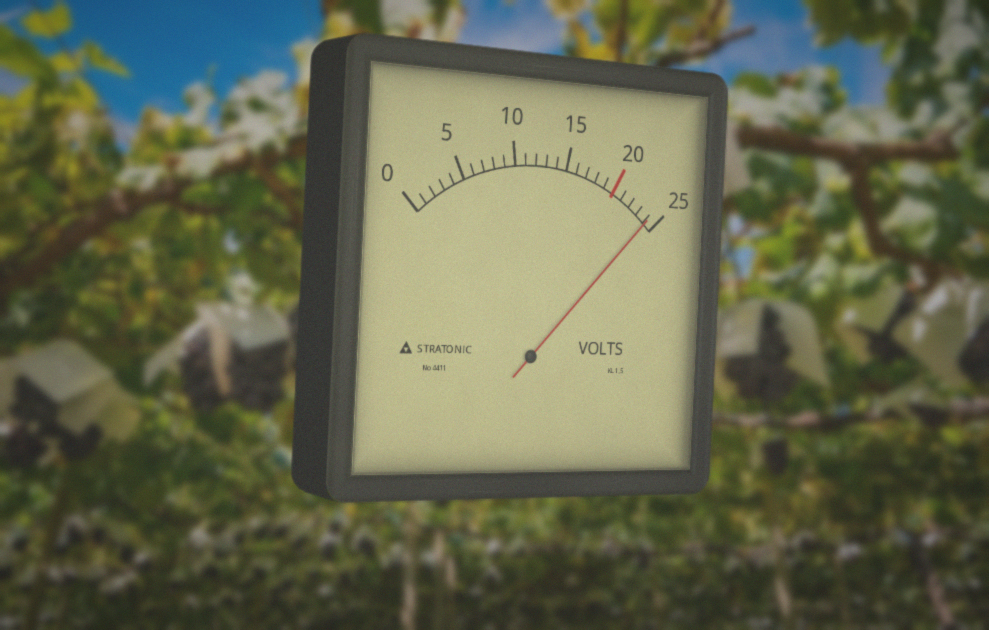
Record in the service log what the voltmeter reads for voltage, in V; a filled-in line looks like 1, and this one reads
24
